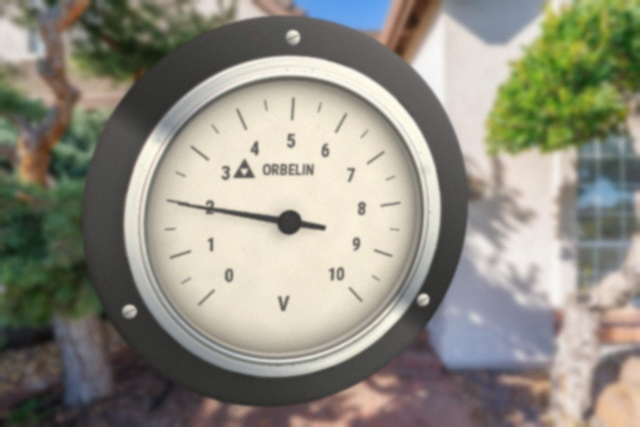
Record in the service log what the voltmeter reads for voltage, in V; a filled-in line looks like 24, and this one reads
2
